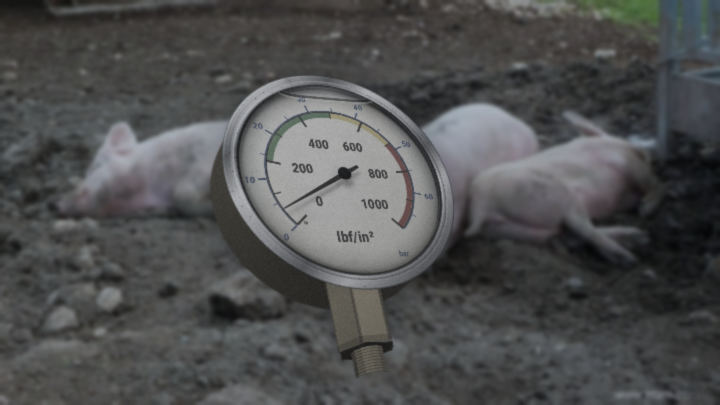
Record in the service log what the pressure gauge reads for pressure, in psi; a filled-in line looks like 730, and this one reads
50
